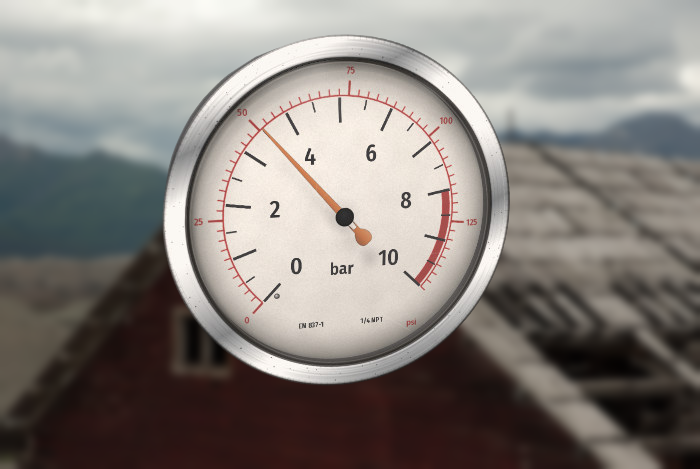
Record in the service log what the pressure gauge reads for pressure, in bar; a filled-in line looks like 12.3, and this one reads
3.5
